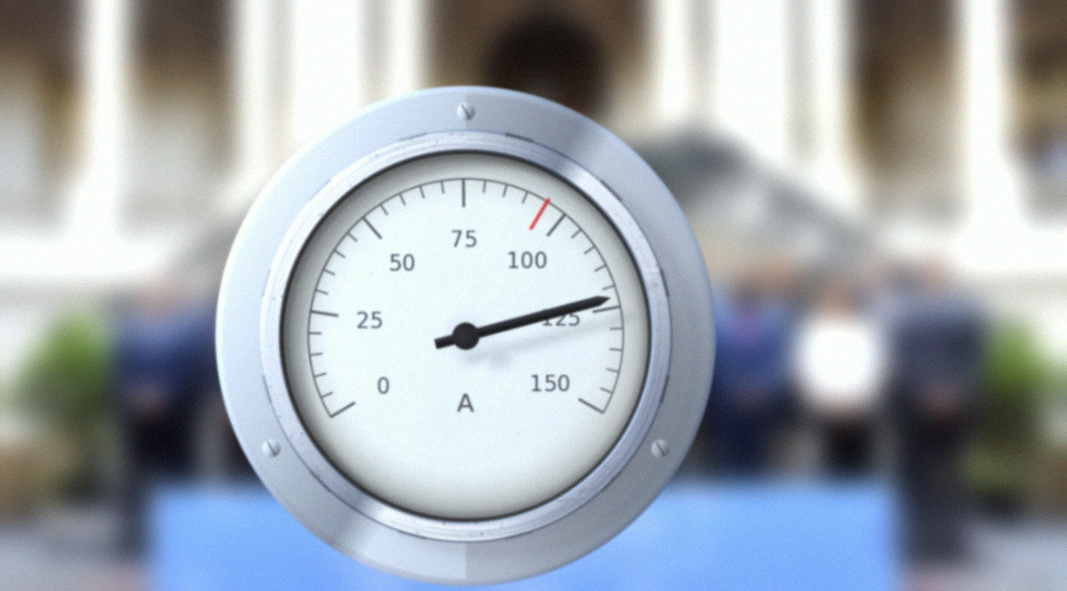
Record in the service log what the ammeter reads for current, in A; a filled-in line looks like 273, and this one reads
122.5
